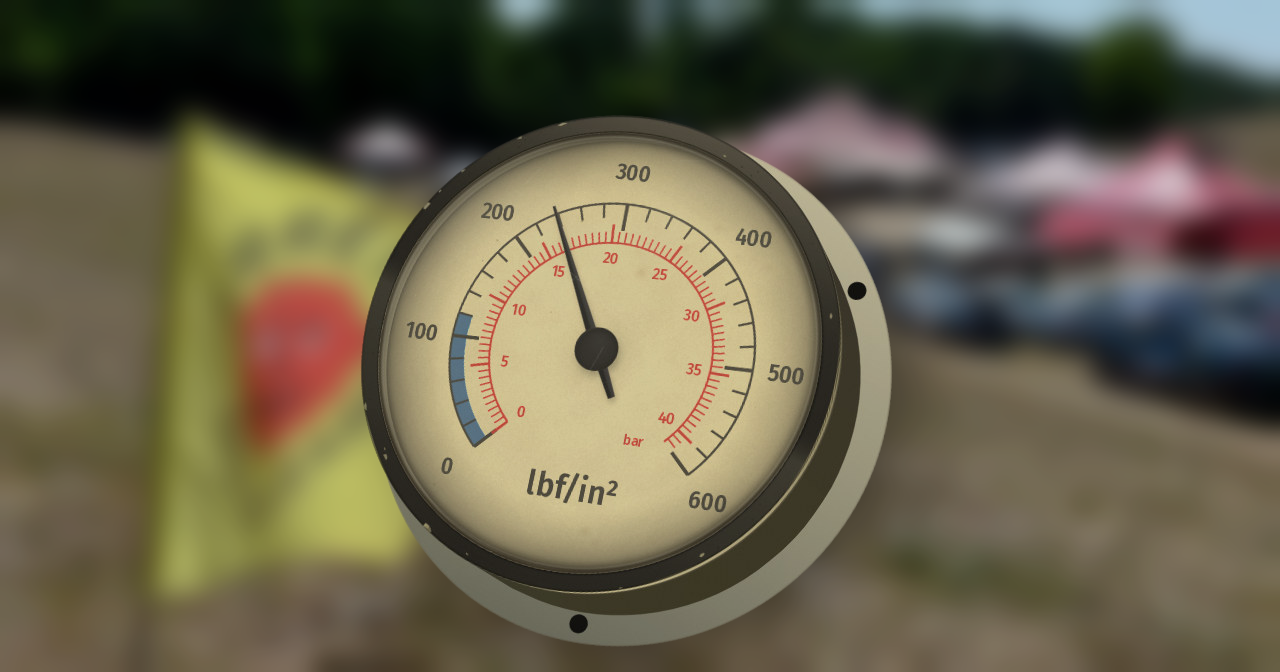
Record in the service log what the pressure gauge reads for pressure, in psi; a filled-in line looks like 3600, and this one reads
240
